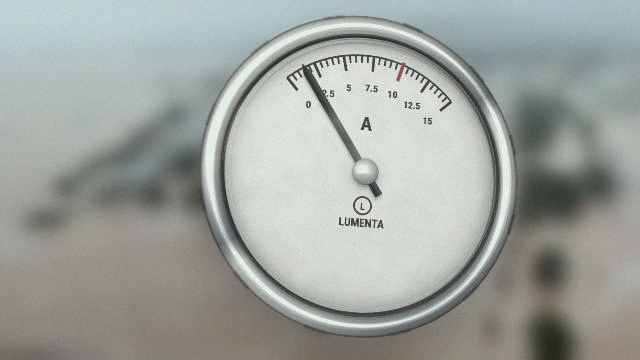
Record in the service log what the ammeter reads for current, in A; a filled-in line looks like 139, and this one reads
1.5
